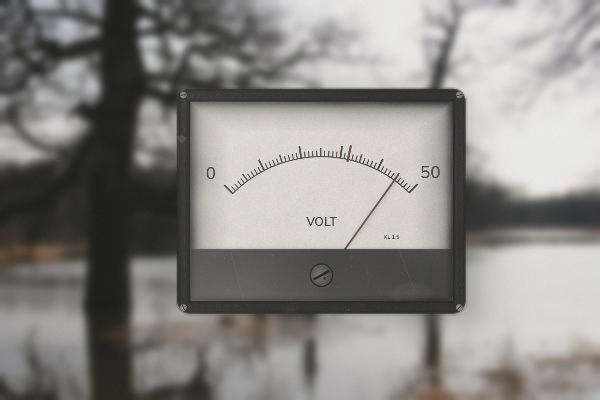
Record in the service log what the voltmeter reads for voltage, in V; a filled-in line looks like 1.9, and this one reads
45
